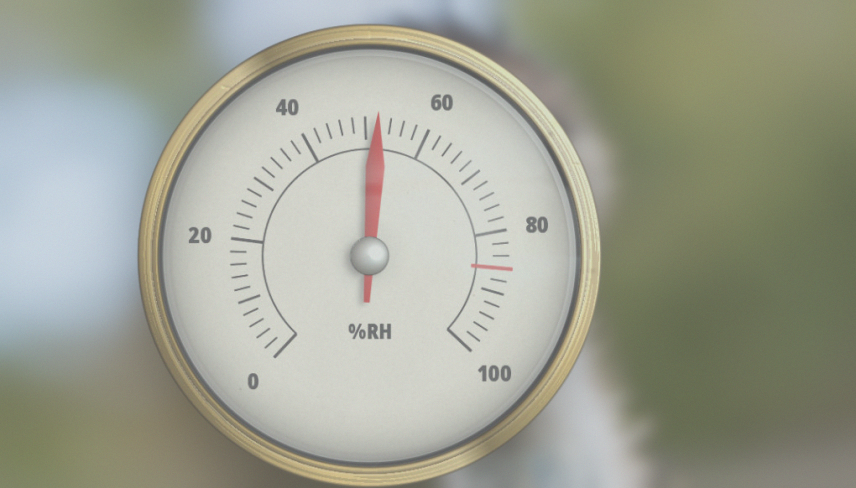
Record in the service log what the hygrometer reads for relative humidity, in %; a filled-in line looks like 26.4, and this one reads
52
